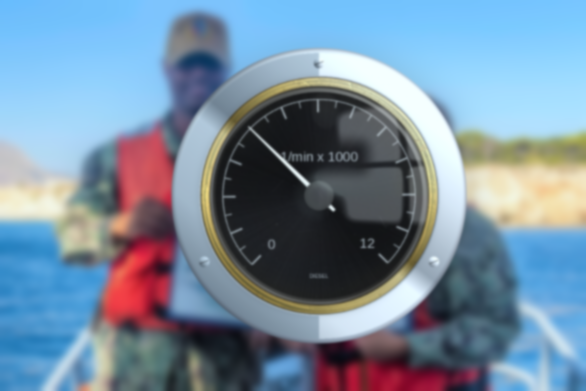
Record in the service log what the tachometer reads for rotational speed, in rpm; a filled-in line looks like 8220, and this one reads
4000
